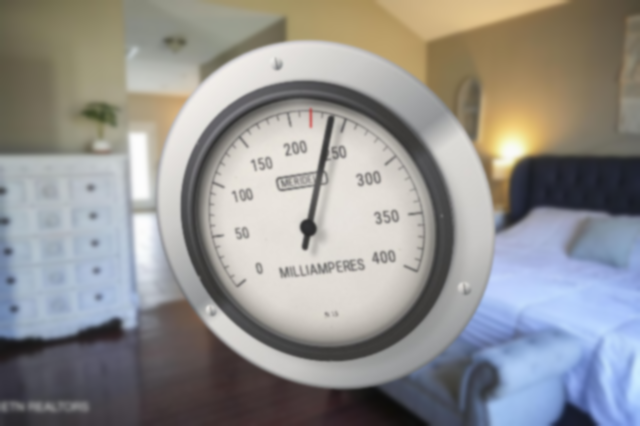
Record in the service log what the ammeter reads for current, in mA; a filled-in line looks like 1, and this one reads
240
